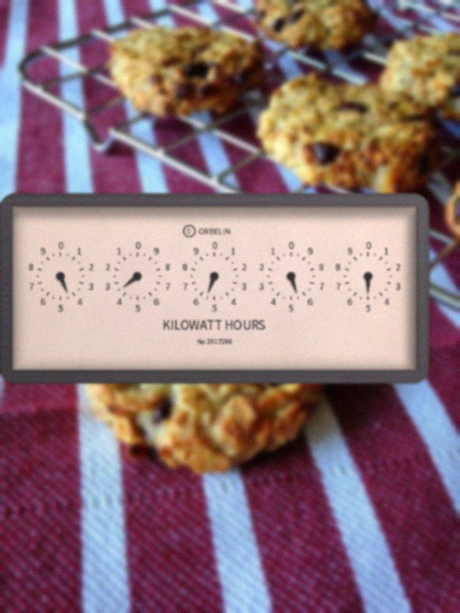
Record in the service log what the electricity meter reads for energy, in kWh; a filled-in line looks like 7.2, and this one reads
43555
